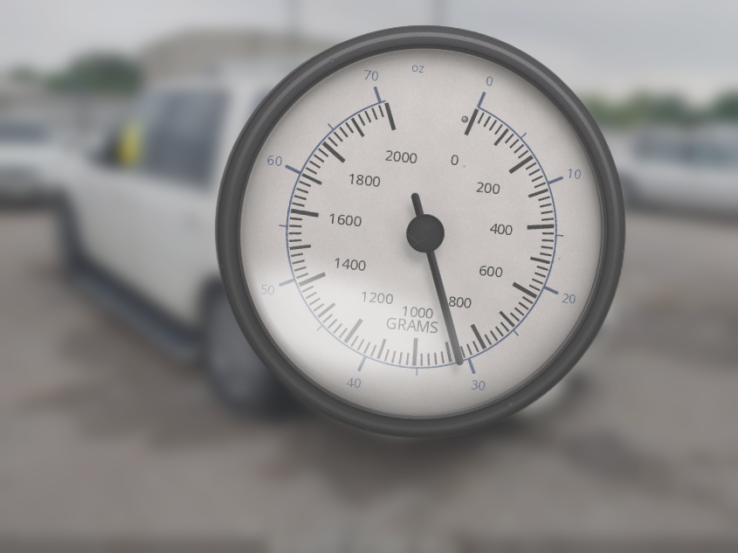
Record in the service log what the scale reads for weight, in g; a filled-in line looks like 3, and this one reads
880
